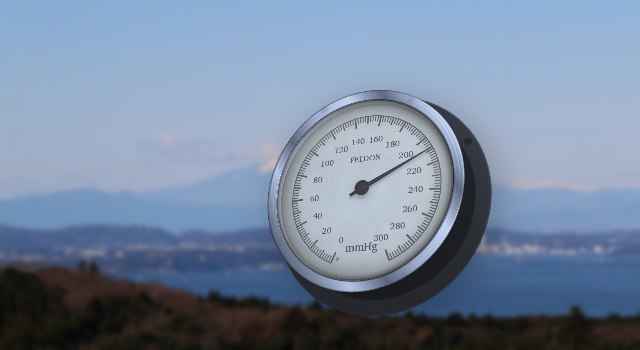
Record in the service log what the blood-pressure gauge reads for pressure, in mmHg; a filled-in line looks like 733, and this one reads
210
